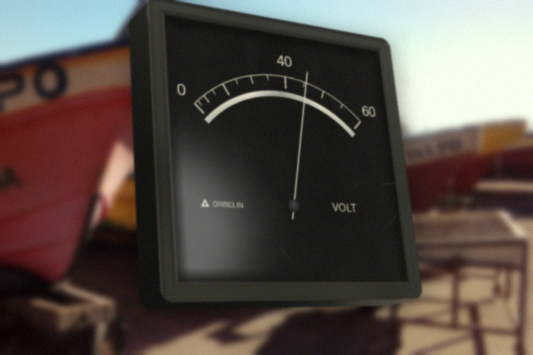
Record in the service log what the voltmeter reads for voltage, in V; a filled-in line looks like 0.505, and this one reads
45
